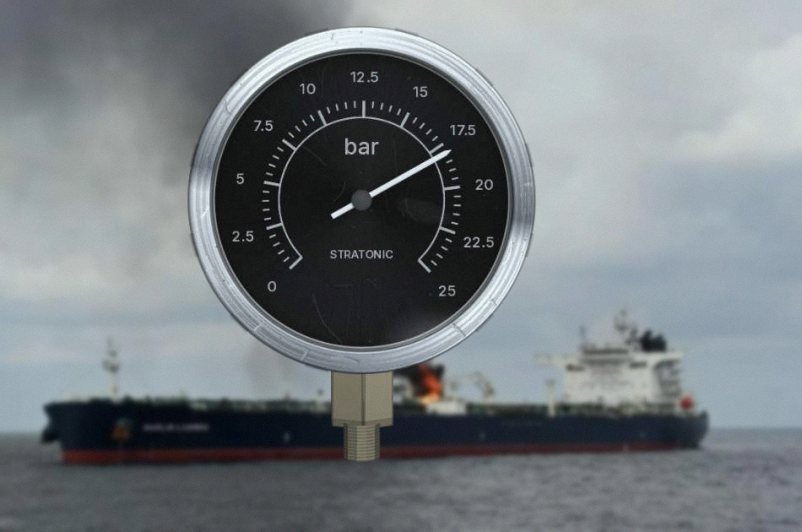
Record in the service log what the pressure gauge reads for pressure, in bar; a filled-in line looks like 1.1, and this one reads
18
